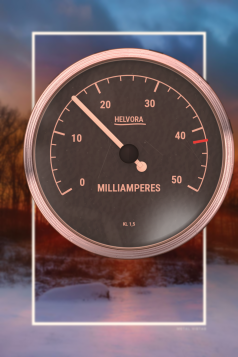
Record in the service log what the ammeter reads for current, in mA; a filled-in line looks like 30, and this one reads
16
